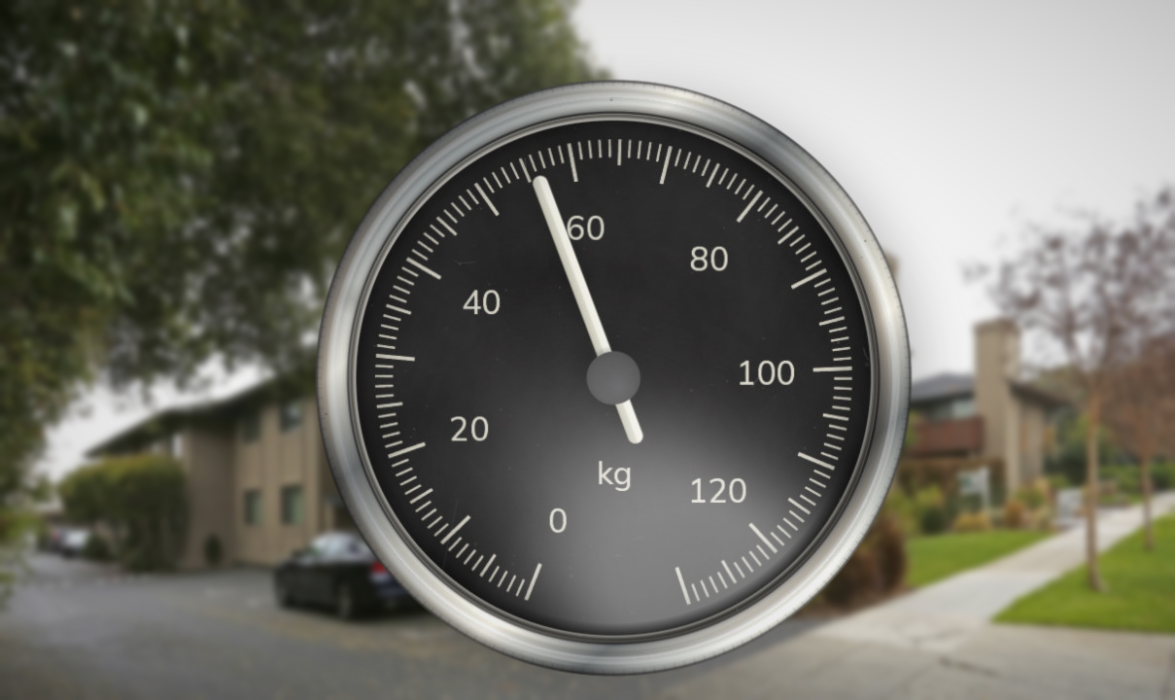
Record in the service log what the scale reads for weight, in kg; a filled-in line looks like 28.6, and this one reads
56
